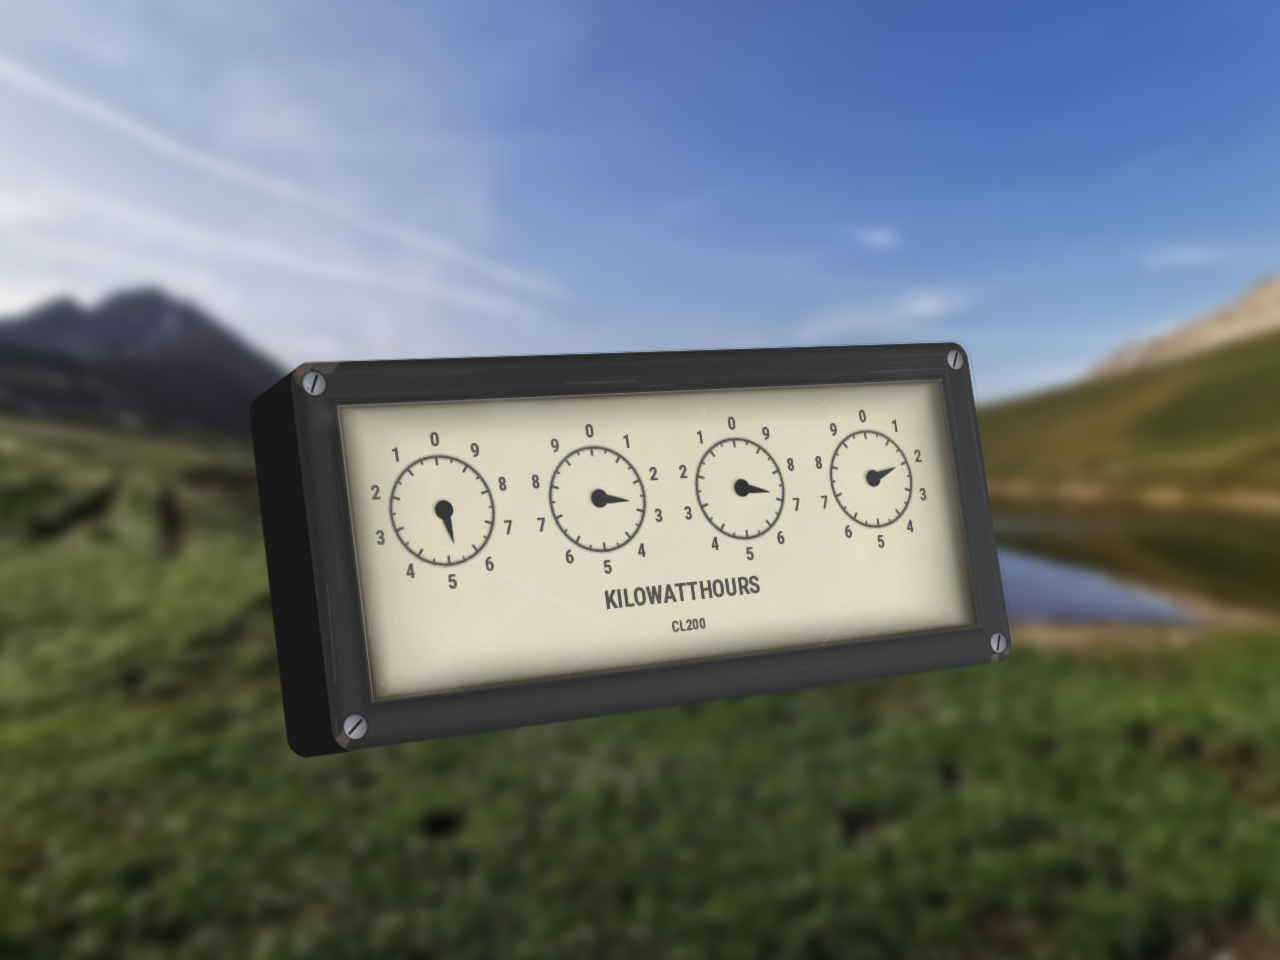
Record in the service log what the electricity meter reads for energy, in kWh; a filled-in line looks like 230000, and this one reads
5272
